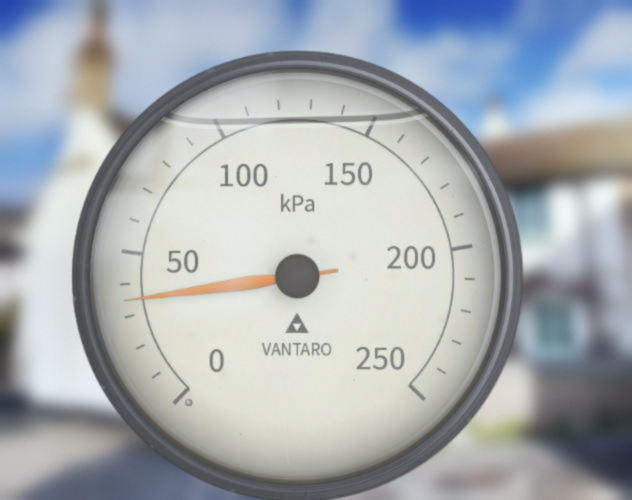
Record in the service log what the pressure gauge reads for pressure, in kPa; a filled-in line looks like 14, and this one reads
35
